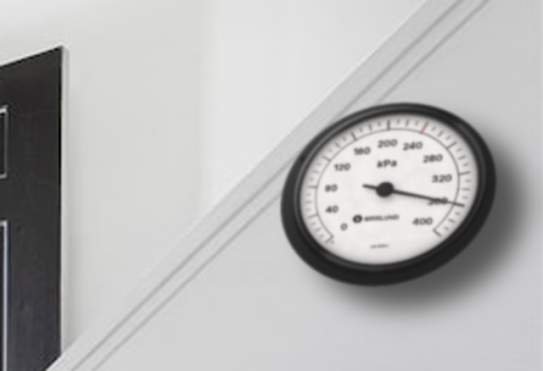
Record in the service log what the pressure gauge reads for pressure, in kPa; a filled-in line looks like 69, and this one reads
360
